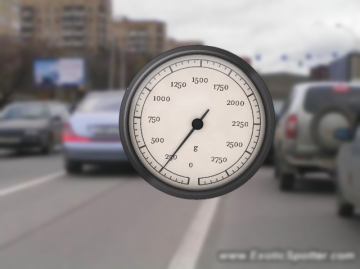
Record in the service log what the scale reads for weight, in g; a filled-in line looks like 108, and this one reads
250
